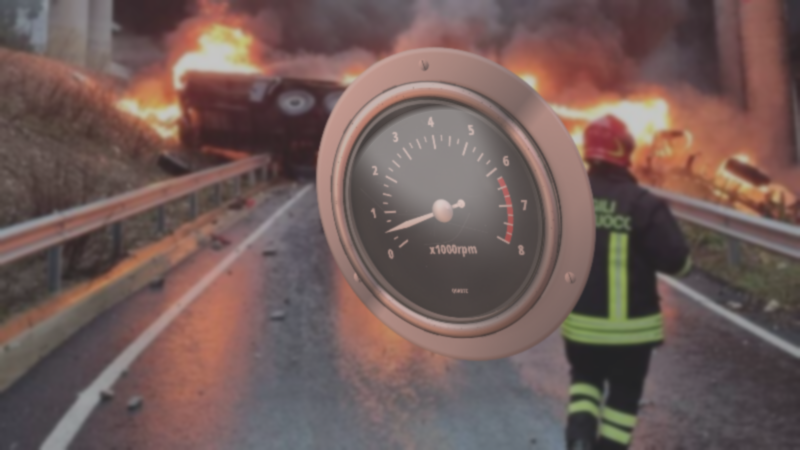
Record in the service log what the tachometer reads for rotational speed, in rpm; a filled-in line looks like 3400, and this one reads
500
